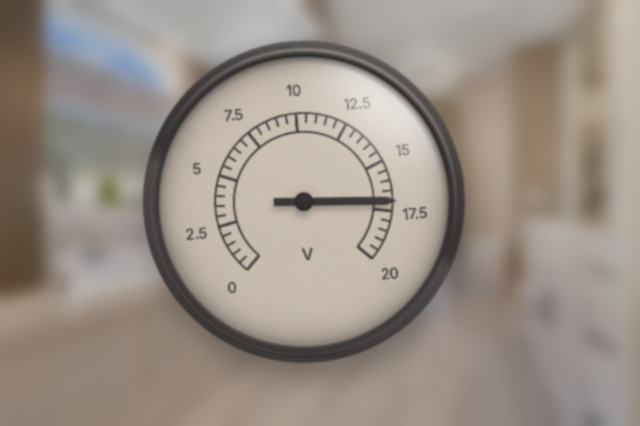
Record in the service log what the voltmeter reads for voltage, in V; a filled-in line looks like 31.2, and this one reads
17
